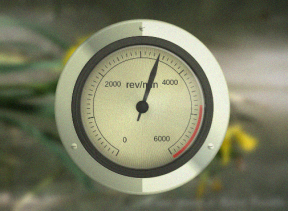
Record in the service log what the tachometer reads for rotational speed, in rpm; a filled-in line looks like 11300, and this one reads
3400
